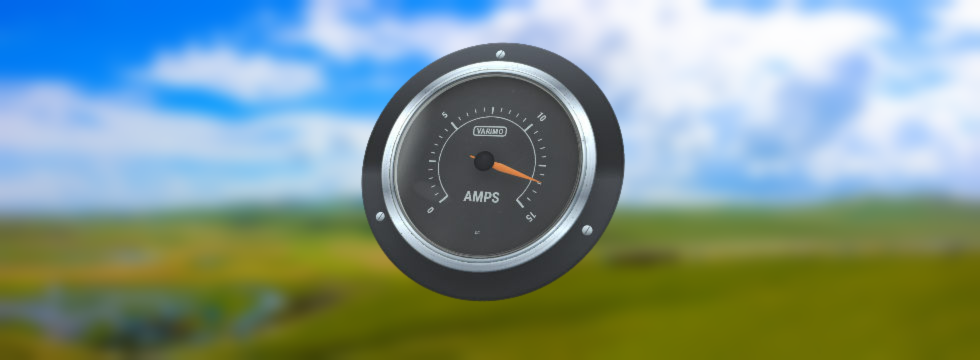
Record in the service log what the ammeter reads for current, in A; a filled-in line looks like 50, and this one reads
13.5
